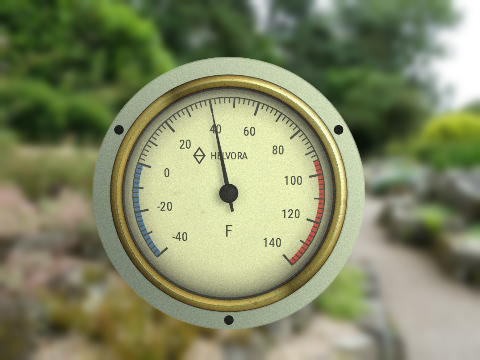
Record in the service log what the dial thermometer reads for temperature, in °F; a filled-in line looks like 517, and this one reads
40
